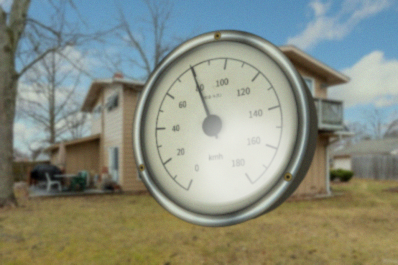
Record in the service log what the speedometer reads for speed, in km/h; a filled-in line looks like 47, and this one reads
80
